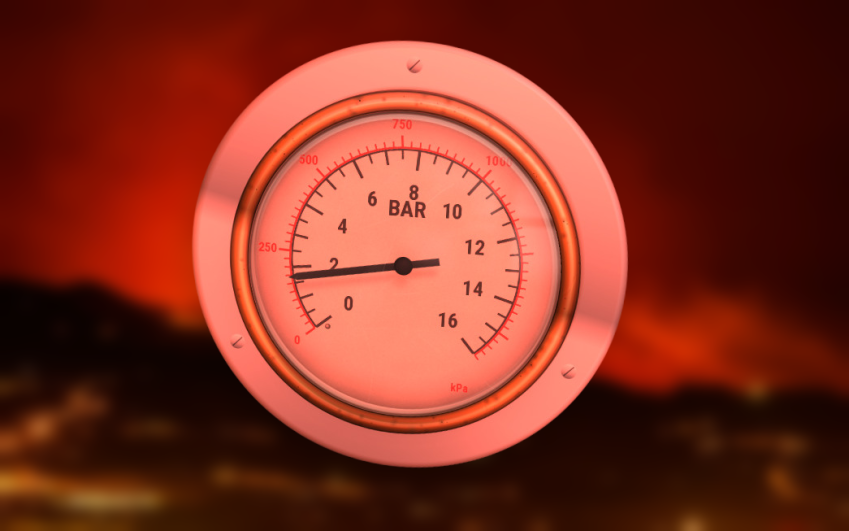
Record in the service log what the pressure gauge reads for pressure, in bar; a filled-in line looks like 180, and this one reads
1.75
